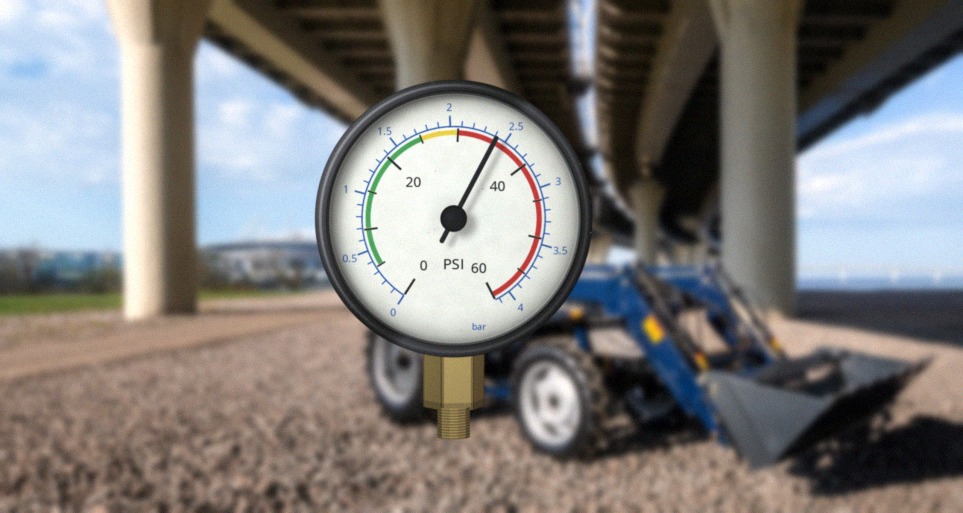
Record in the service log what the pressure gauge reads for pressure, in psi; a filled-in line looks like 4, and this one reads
35
